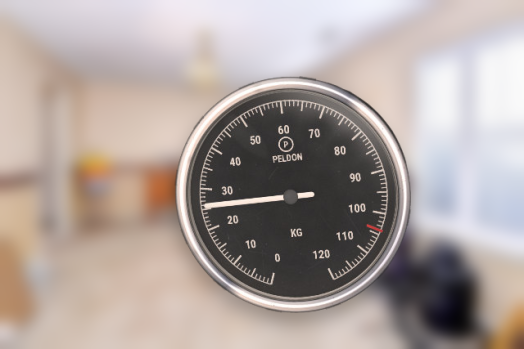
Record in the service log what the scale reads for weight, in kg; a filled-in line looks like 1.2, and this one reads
26
